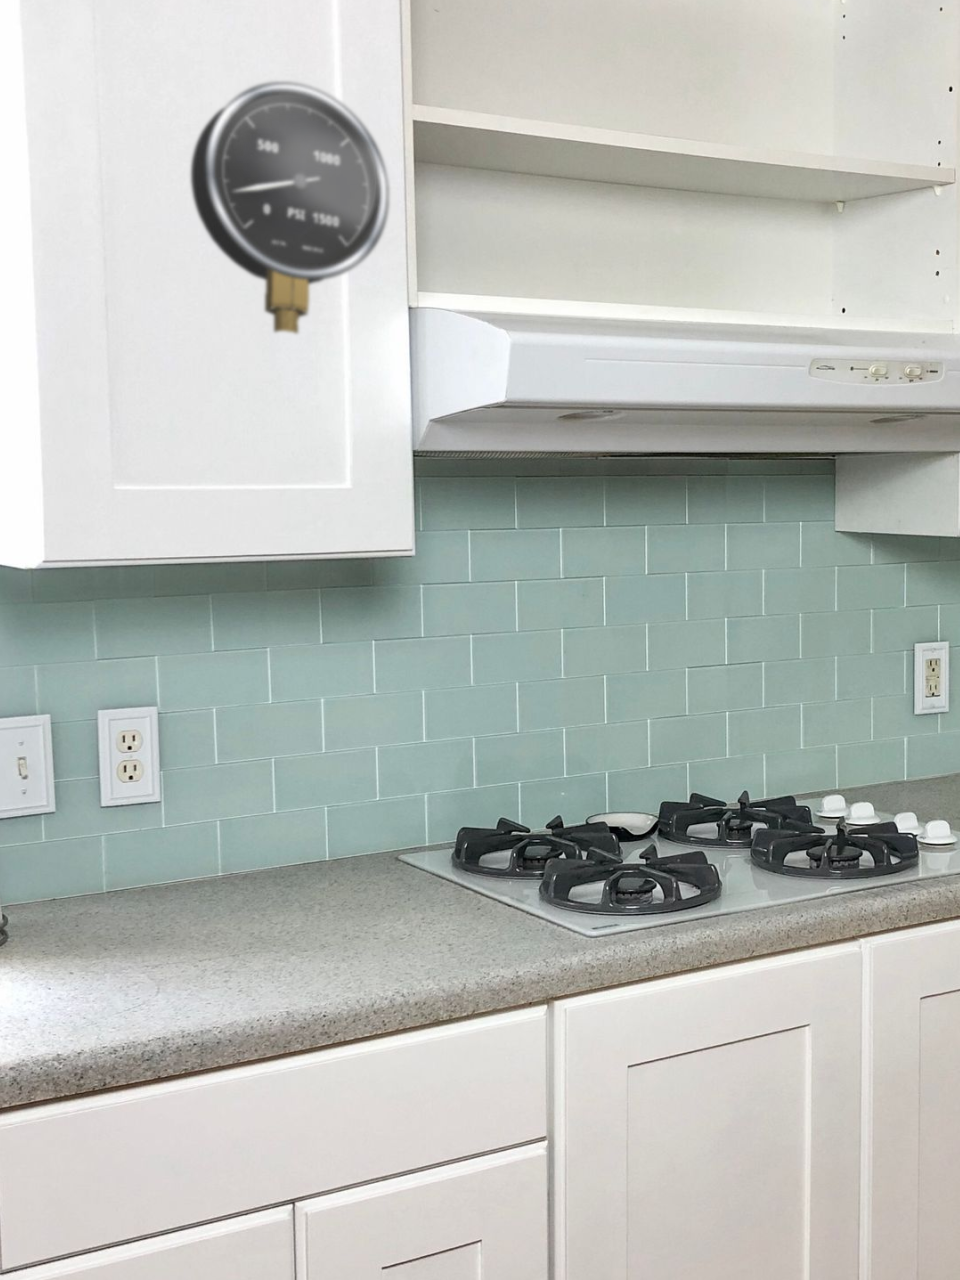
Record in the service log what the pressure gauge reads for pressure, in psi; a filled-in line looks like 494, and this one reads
150
